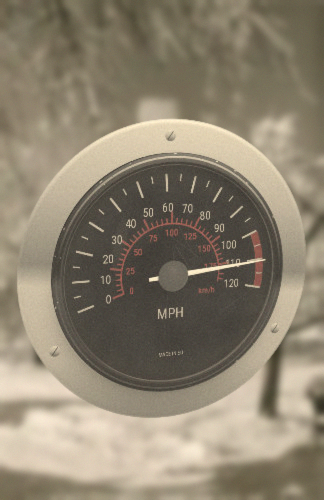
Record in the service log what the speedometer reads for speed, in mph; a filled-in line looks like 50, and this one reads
110
